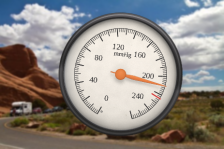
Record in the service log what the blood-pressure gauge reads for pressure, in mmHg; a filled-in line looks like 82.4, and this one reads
210
